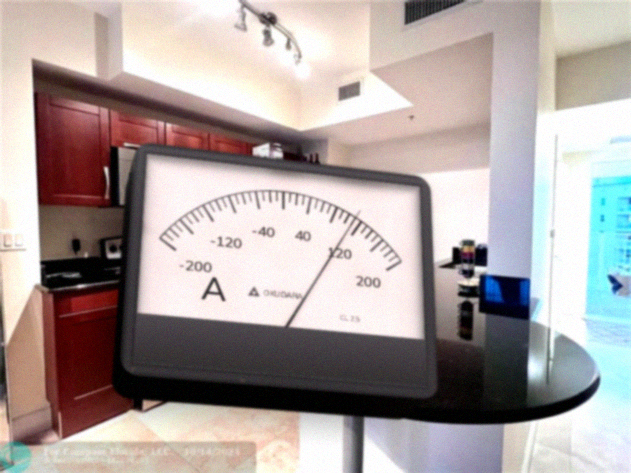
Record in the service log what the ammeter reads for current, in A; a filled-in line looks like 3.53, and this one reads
110
